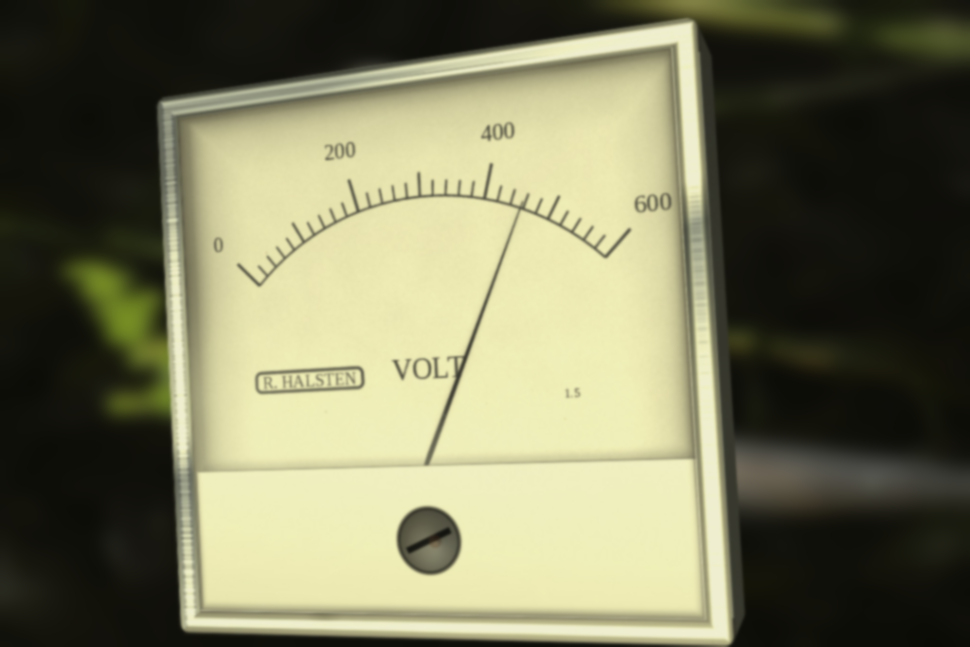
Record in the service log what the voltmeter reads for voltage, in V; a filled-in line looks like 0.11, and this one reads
460
